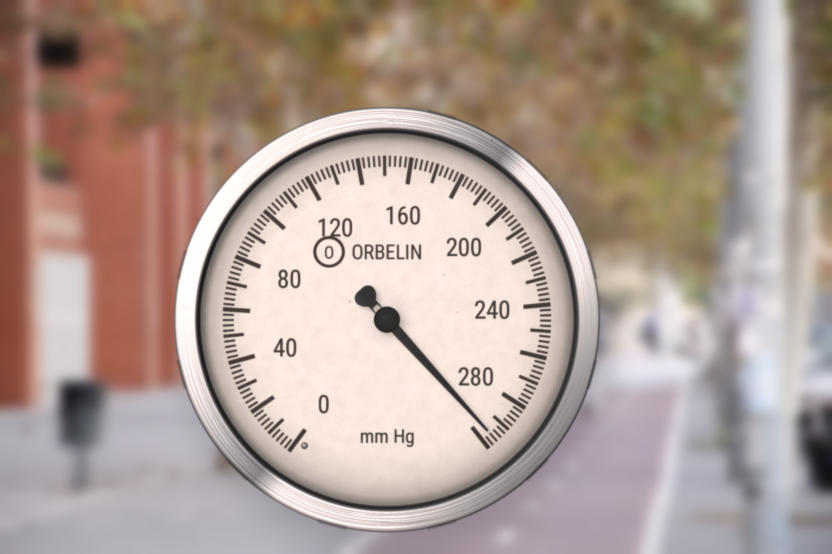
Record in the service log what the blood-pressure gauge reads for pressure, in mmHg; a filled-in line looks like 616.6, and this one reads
296
